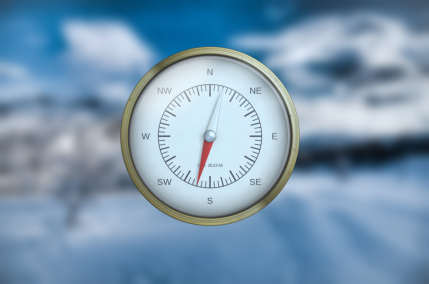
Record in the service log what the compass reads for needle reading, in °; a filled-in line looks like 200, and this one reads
195
